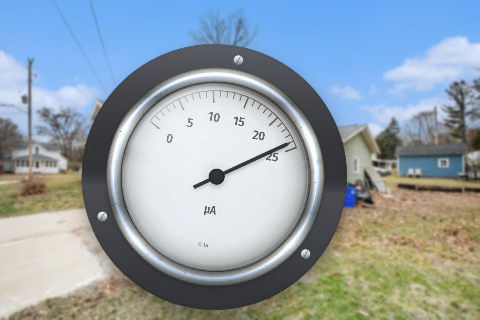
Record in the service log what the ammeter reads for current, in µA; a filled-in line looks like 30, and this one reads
24
